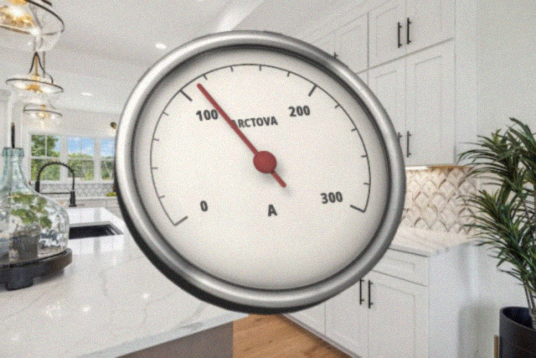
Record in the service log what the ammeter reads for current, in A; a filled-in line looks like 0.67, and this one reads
110
